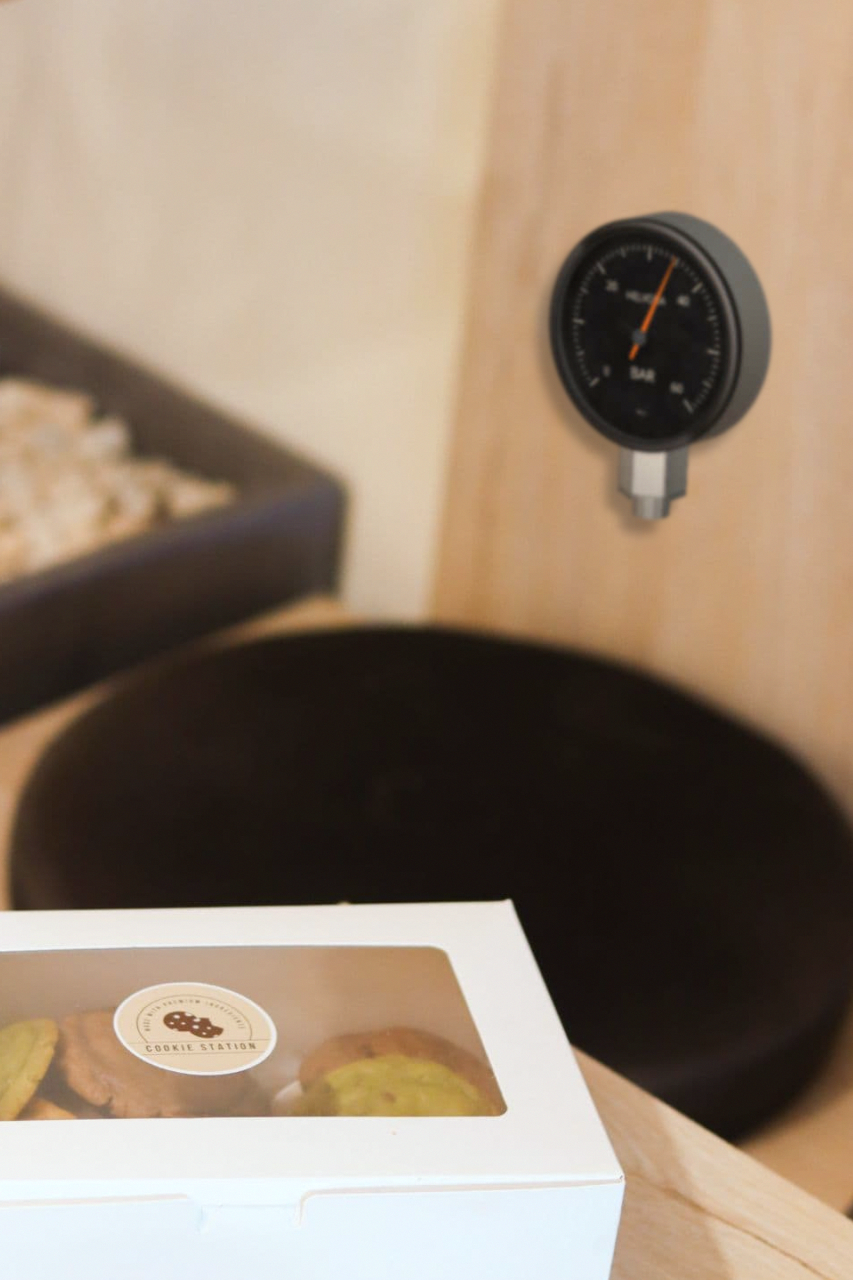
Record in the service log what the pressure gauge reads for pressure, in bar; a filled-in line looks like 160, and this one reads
35
